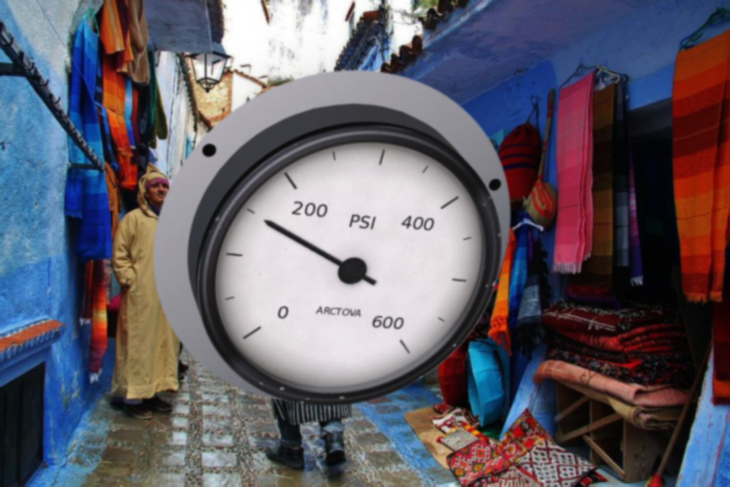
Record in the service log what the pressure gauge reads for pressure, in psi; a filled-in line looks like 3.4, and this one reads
150
